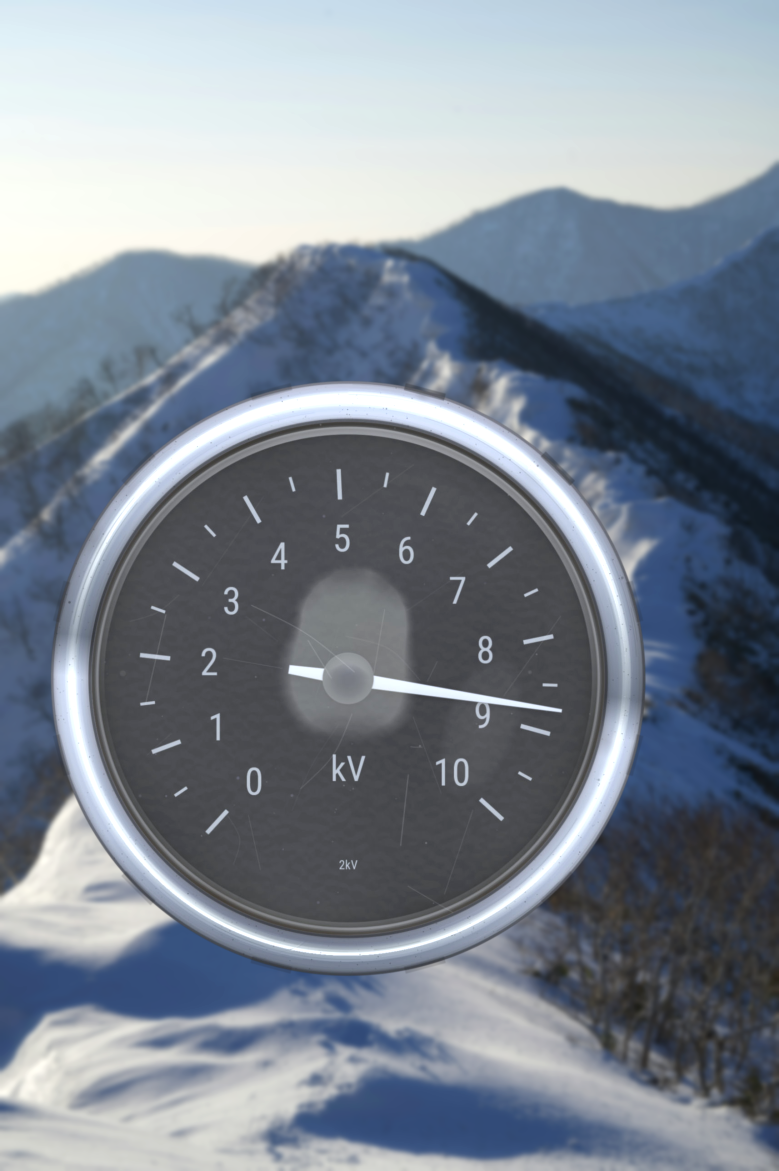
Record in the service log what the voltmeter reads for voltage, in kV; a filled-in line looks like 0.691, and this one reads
8.75
